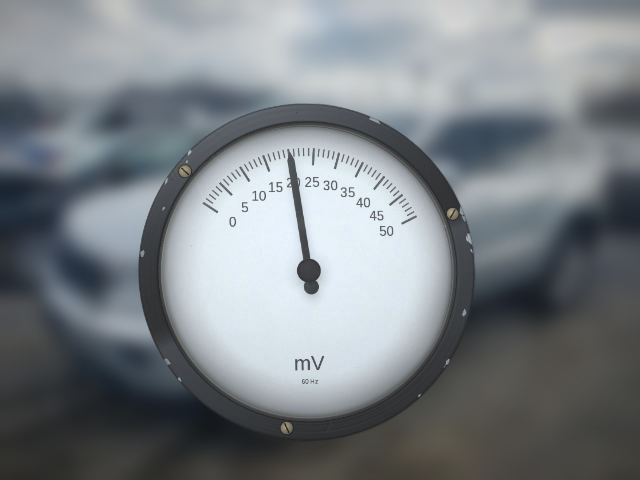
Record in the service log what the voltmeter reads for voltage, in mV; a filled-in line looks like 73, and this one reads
20
